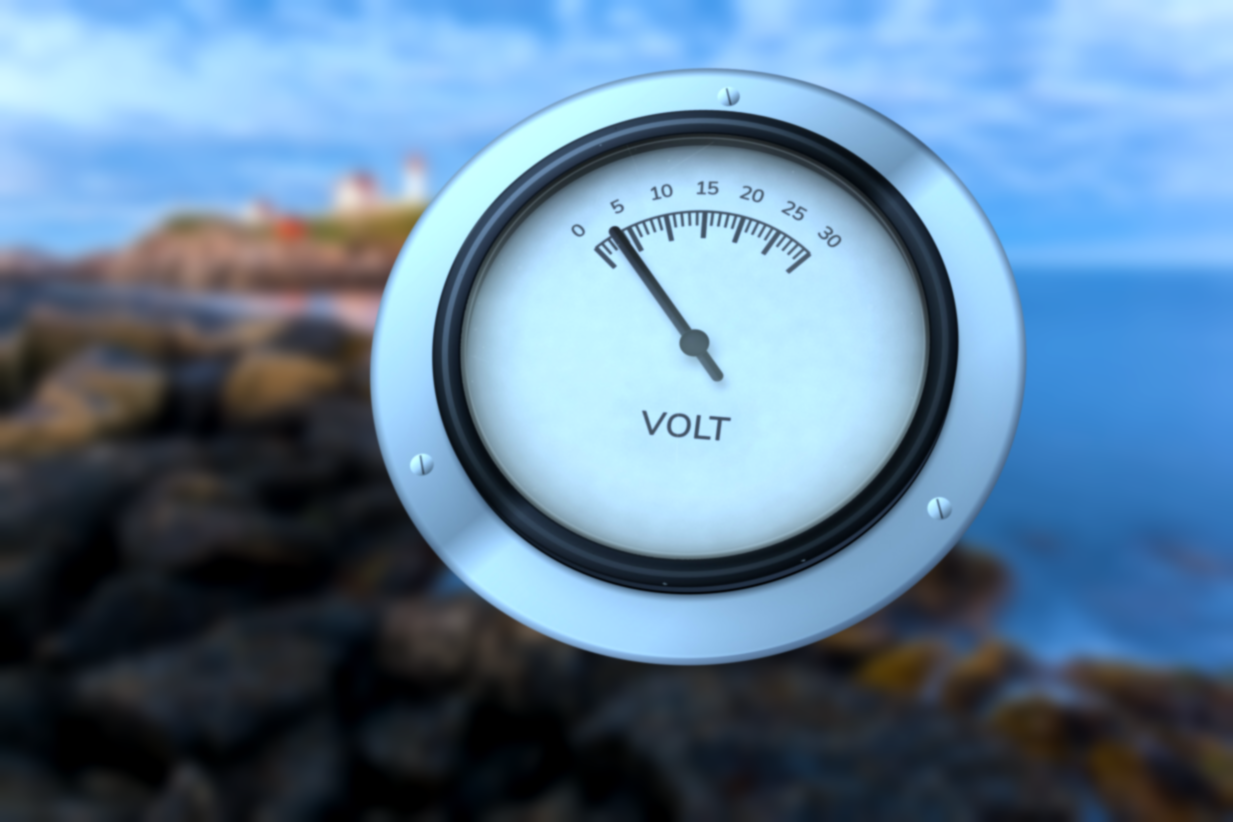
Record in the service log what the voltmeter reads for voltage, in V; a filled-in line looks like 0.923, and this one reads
3
